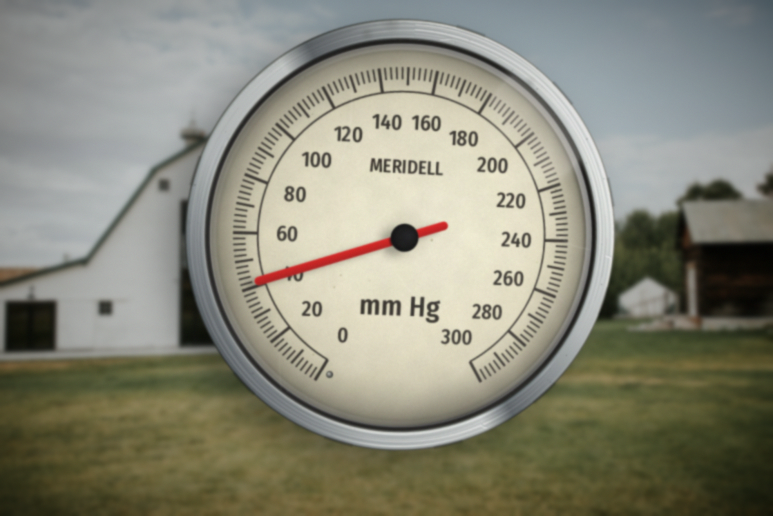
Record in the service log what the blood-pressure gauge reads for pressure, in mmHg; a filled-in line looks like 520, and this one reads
42
